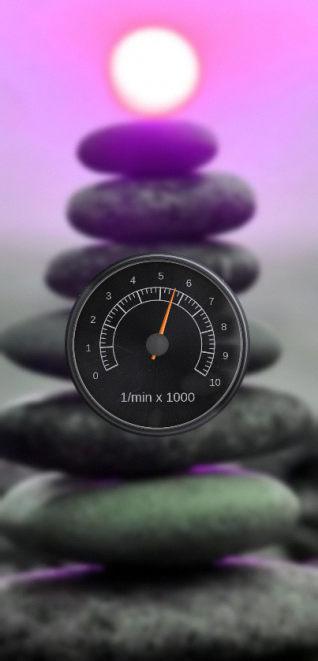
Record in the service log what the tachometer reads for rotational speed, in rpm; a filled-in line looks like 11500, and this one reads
5600
